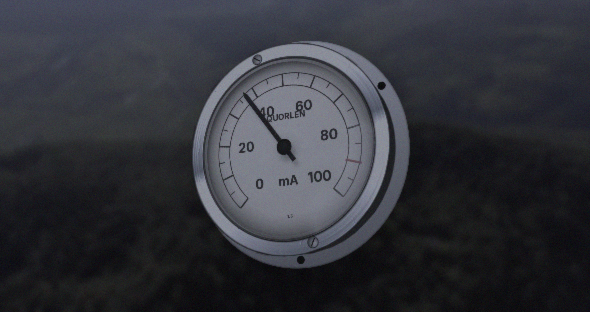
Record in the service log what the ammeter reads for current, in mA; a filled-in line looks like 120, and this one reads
37.5
